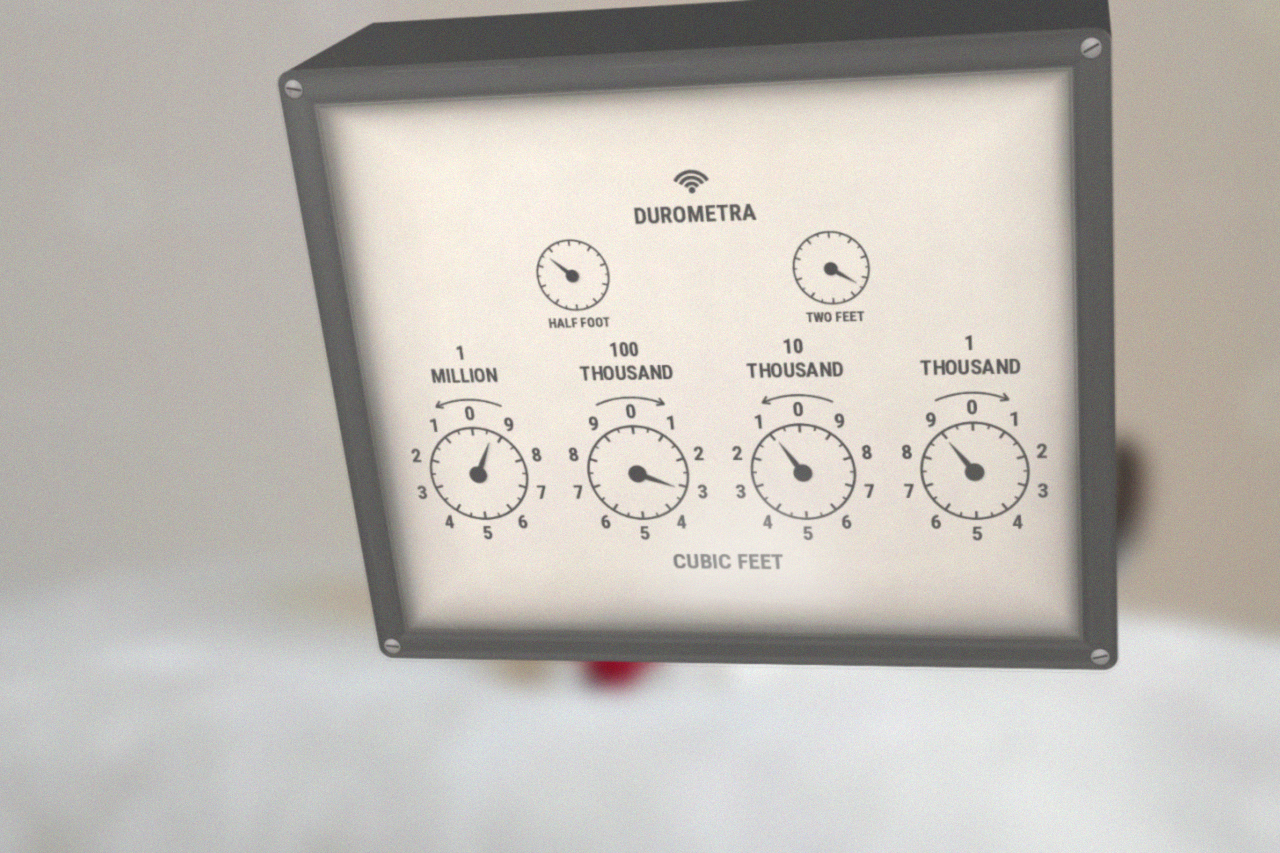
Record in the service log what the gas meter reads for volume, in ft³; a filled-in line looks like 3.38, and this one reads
930900
